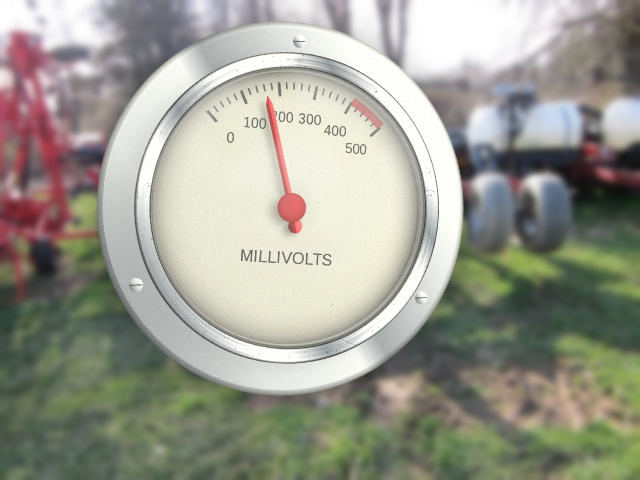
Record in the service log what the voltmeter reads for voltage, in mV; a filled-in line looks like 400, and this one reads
160
